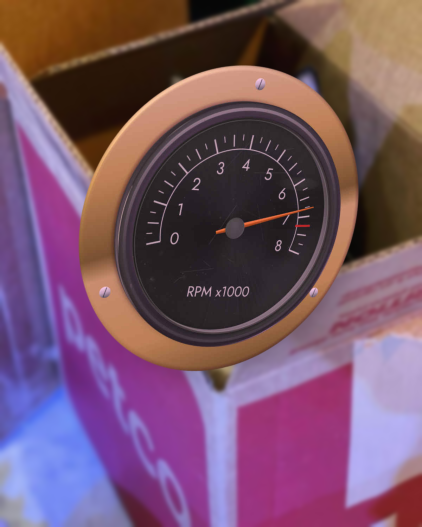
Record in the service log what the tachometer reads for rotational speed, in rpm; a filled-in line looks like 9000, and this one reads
6750
